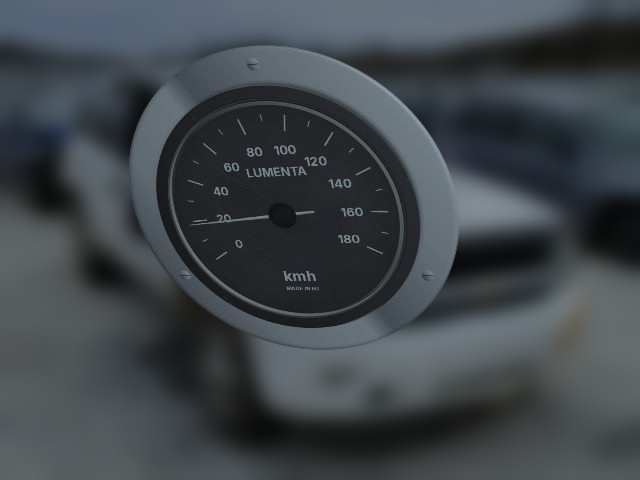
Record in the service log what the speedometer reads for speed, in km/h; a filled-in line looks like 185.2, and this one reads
20
